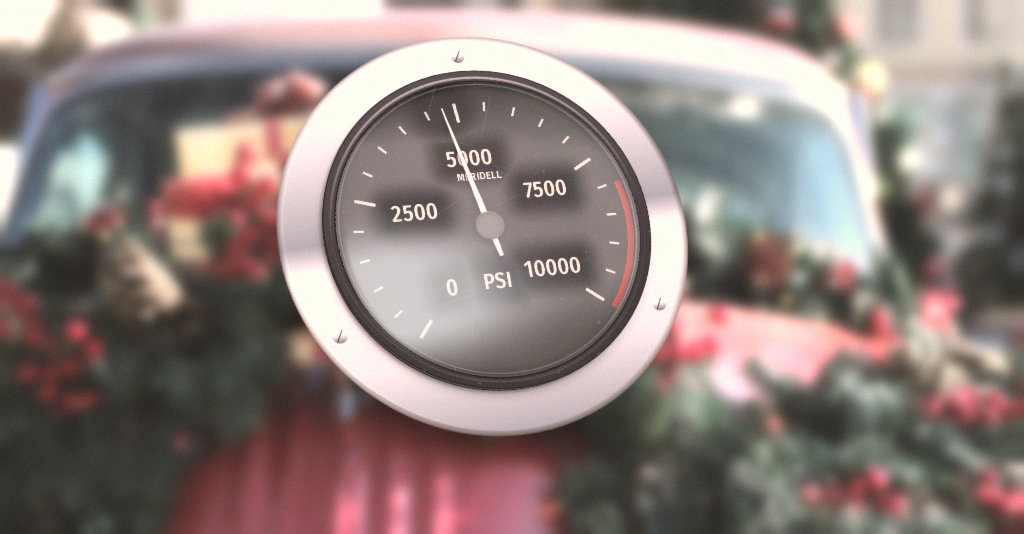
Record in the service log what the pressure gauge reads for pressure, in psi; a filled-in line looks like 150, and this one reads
4750
